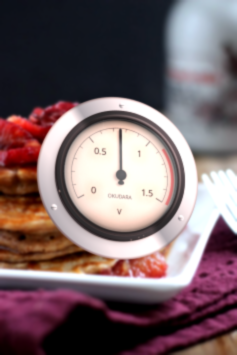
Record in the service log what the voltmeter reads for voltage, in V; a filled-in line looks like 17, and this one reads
0.75
